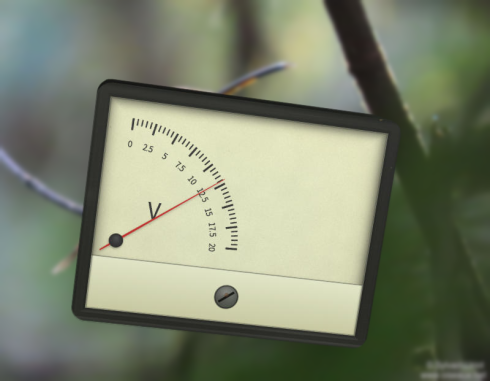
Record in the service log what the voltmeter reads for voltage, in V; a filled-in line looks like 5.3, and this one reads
12
